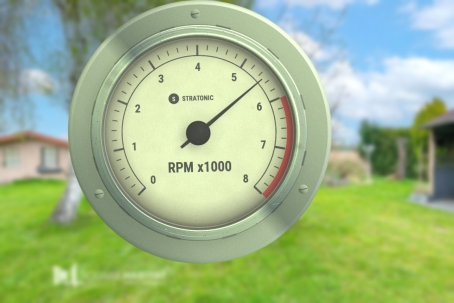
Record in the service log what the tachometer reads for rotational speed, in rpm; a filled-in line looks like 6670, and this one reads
5500
